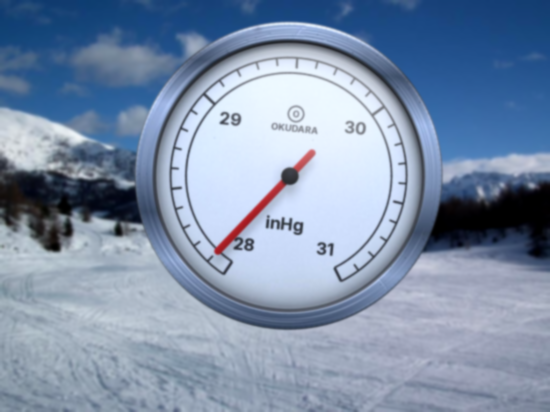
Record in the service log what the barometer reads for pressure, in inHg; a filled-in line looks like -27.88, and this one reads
28.1
